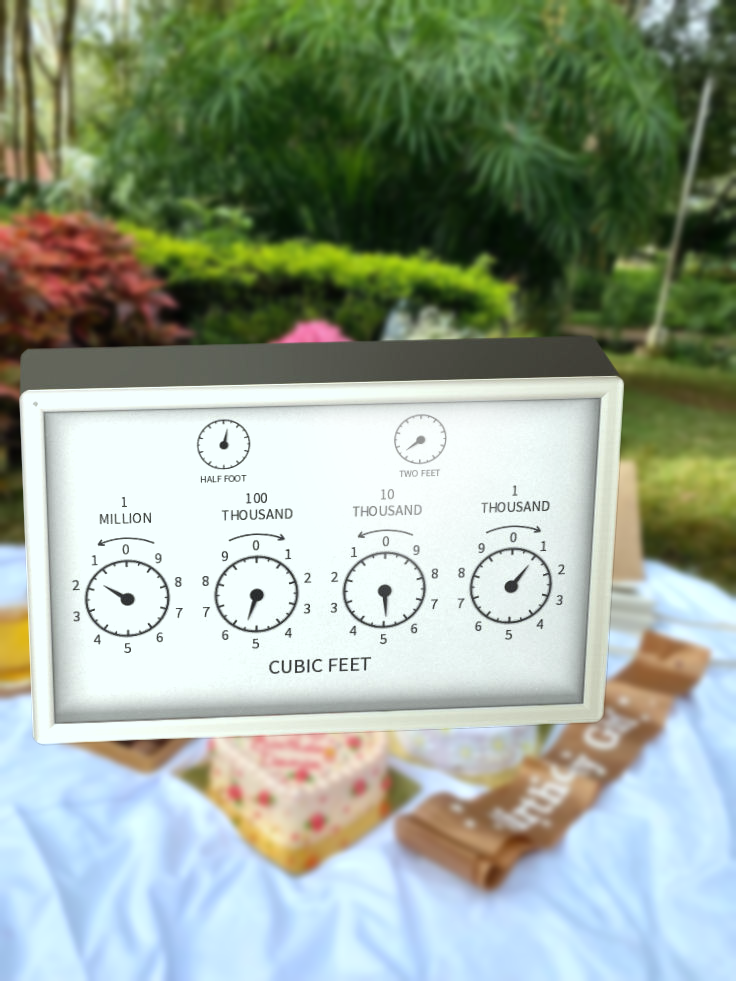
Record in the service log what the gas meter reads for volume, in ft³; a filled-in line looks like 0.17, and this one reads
155100
